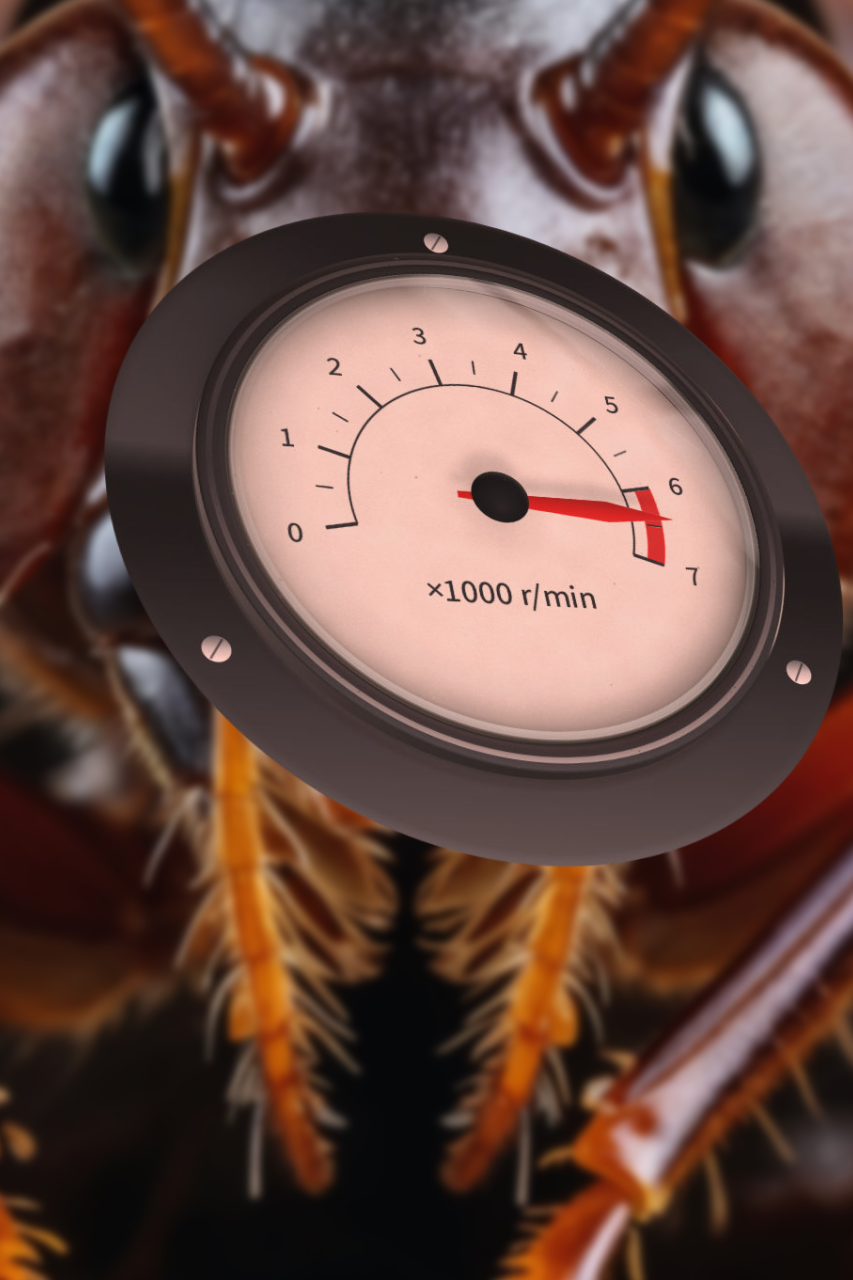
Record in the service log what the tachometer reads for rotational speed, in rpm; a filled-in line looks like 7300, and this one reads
6500
